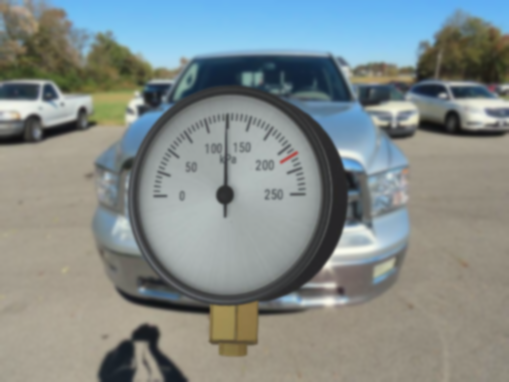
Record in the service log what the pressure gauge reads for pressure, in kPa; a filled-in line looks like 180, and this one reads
125
